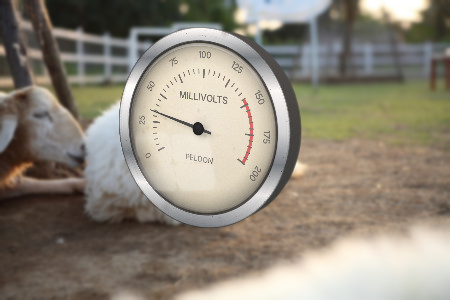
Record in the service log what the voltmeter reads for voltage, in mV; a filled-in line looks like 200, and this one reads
35
